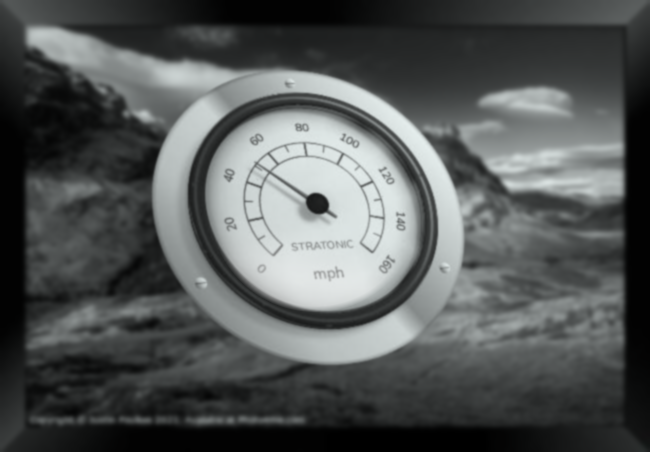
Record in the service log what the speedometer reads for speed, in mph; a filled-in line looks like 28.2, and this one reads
50
